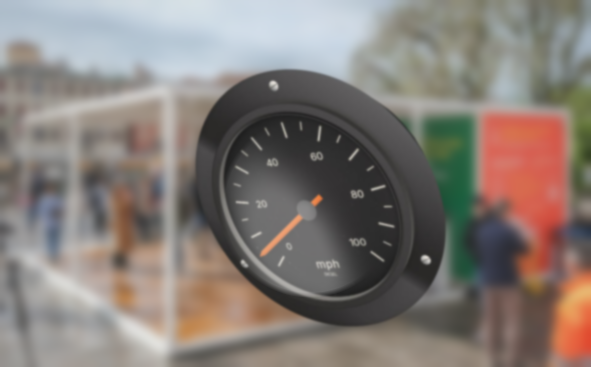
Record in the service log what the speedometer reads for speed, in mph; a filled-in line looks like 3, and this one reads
5
